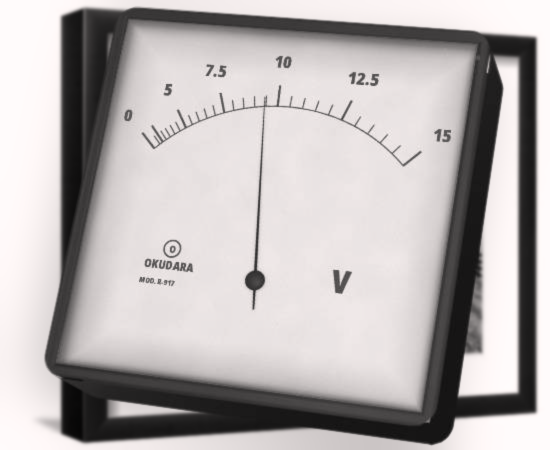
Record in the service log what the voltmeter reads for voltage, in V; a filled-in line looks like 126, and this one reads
9.5
